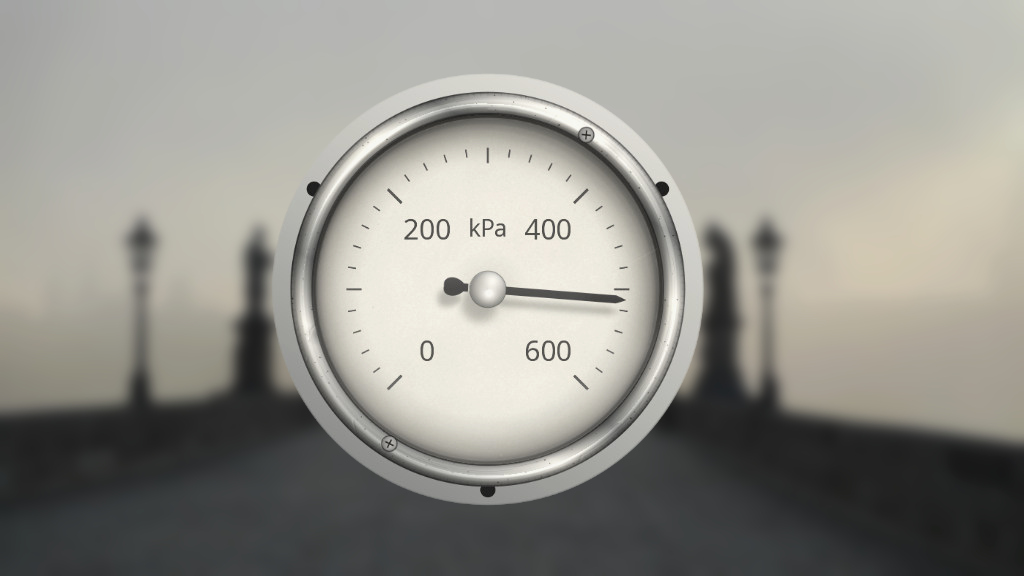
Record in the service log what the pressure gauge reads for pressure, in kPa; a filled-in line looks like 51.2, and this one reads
510
